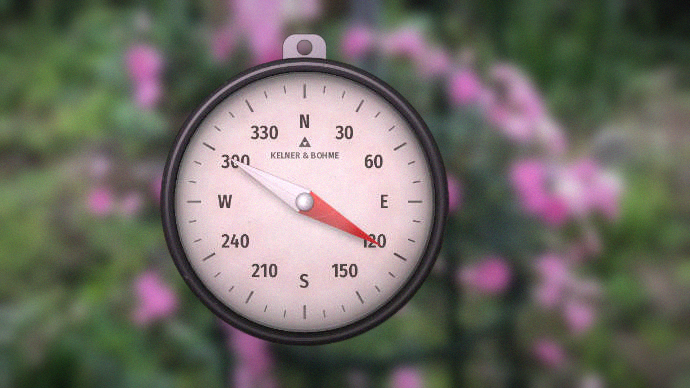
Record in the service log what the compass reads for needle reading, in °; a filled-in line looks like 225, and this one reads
120
